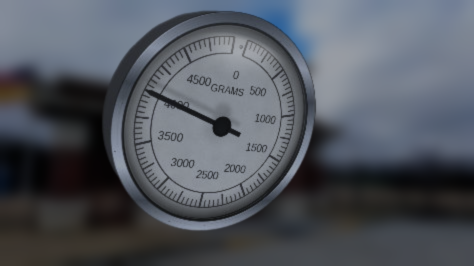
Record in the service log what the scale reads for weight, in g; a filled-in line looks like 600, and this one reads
4000
